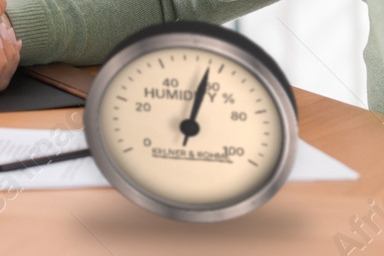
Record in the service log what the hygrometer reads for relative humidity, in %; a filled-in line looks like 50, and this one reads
56
